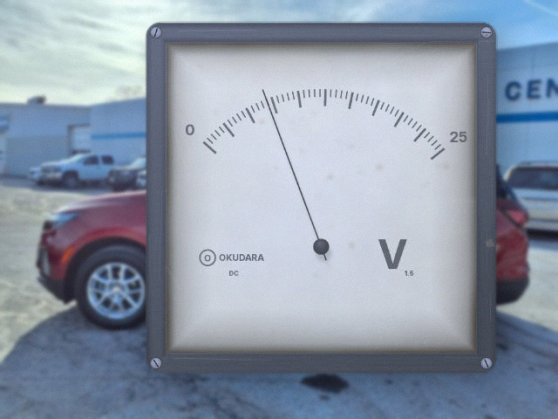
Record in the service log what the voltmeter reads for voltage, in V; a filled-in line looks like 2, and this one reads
7
